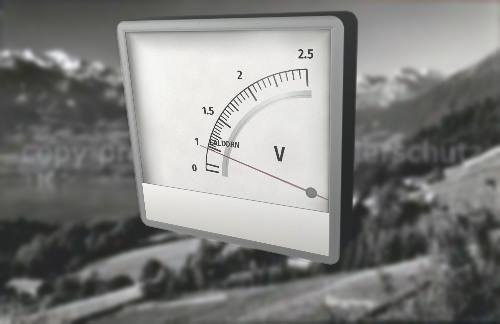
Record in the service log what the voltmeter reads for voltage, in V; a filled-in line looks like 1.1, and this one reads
1
